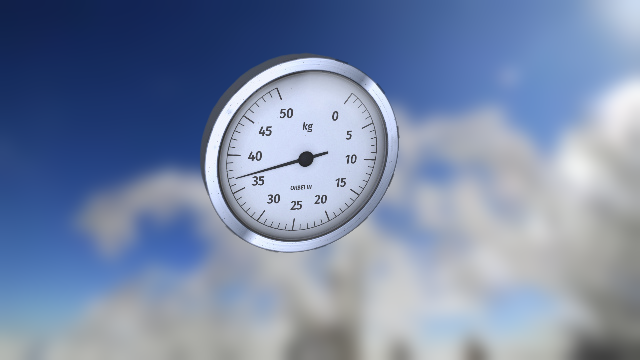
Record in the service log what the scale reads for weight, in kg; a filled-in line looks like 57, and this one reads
37
